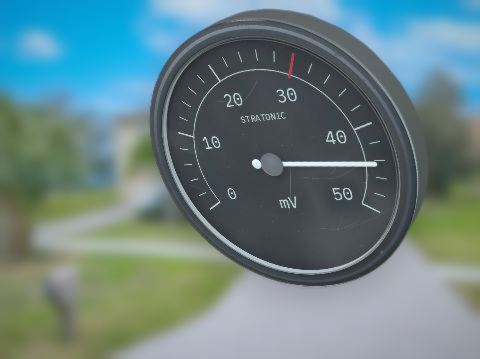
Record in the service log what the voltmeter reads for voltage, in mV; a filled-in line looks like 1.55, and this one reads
44
